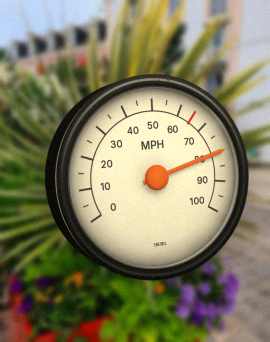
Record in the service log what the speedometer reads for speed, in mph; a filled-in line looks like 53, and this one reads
80
